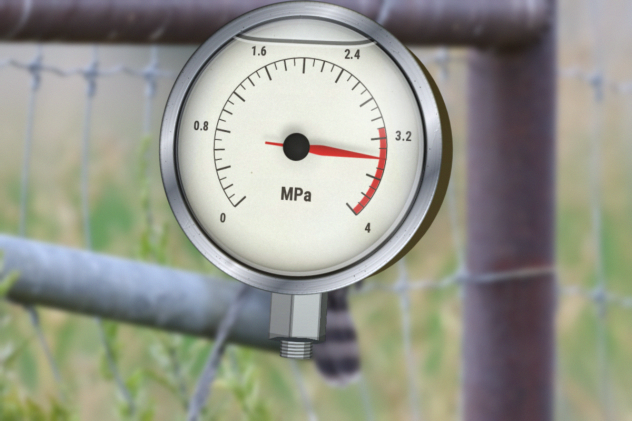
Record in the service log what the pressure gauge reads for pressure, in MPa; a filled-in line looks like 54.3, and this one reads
3.4
